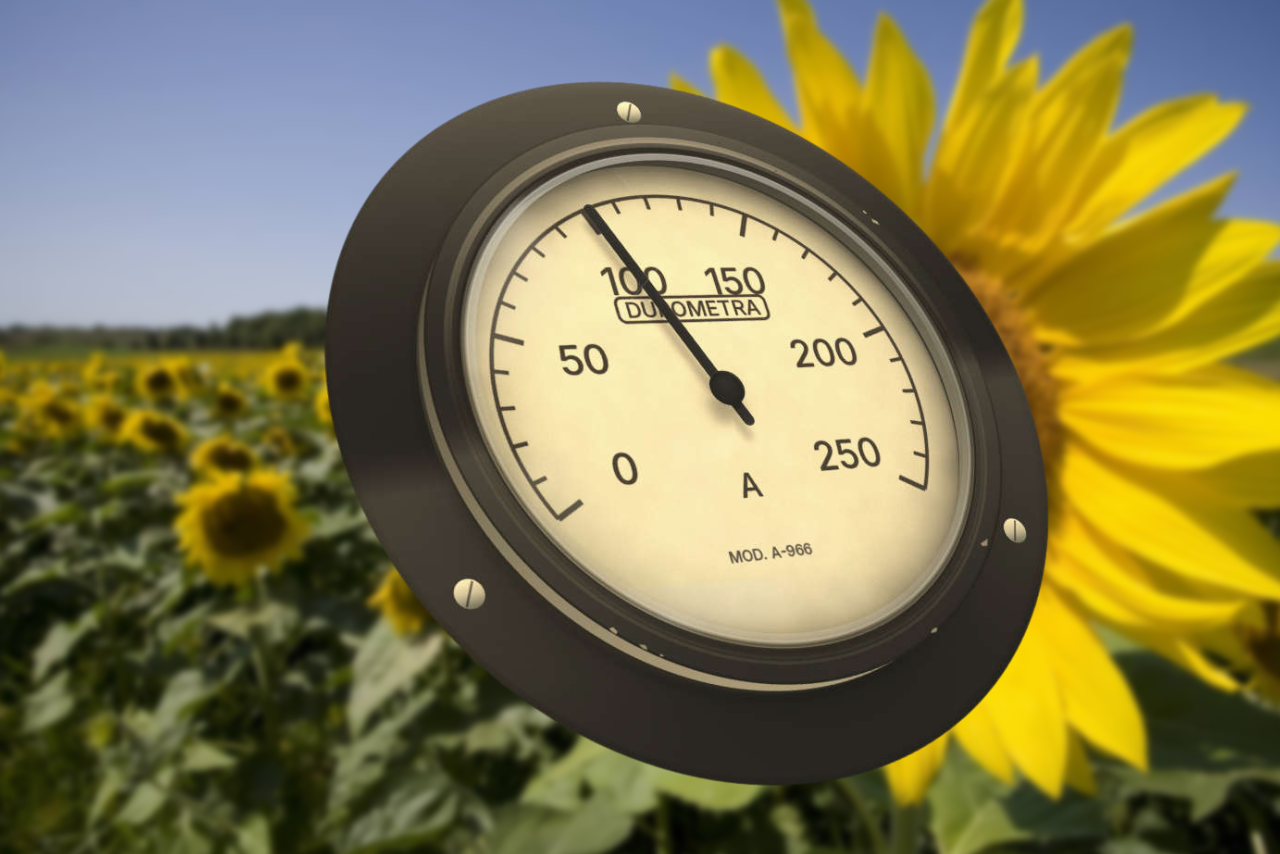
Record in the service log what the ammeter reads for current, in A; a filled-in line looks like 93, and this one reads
100
